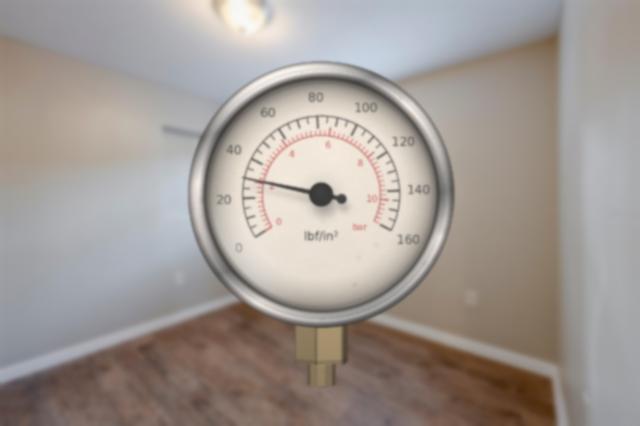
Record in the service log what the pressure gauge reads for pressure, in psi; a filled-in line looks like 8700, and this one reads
30
